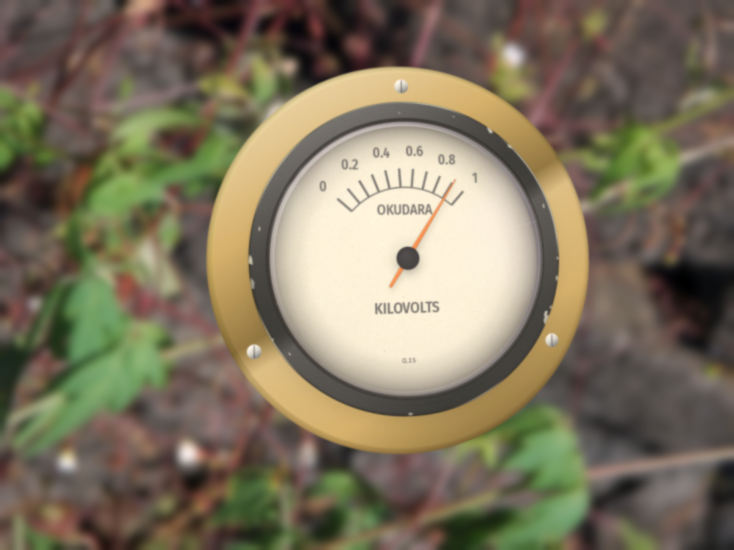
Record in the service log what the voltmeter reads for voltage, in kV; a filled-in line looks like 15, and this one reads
0.9
